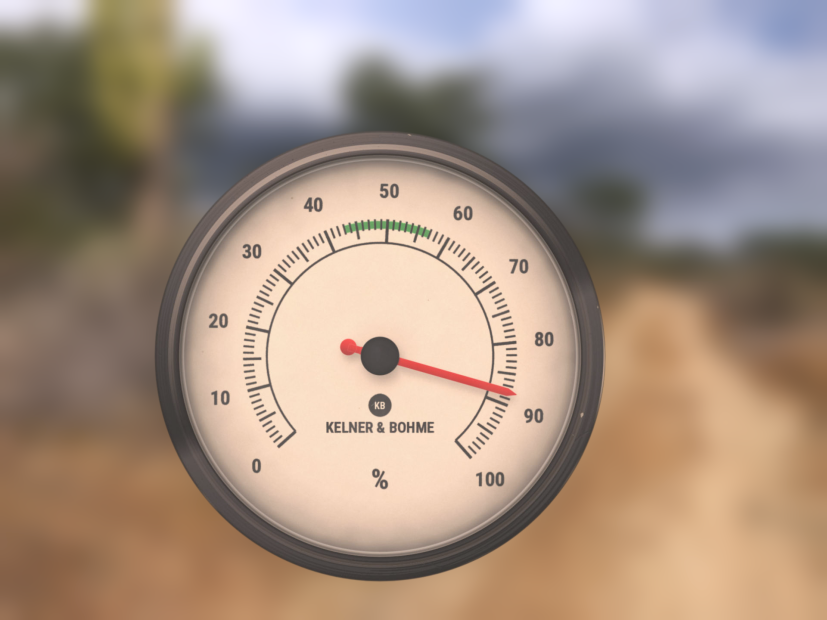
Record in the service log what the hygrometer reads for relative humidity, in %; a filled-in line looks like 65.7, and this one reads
88
